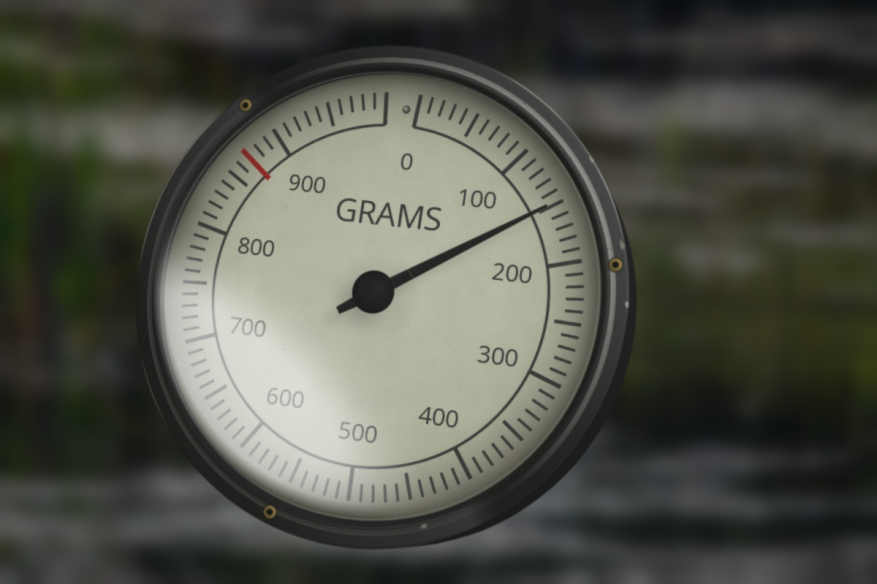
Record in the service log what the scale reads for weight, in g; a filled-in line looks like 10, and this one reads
150
